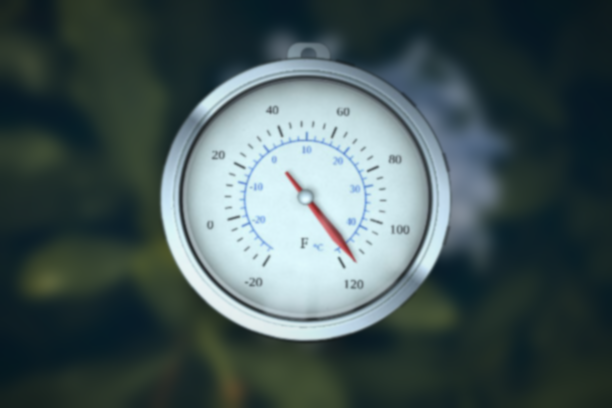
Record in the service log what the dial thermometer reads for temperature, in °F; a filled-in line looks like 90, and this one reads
116
